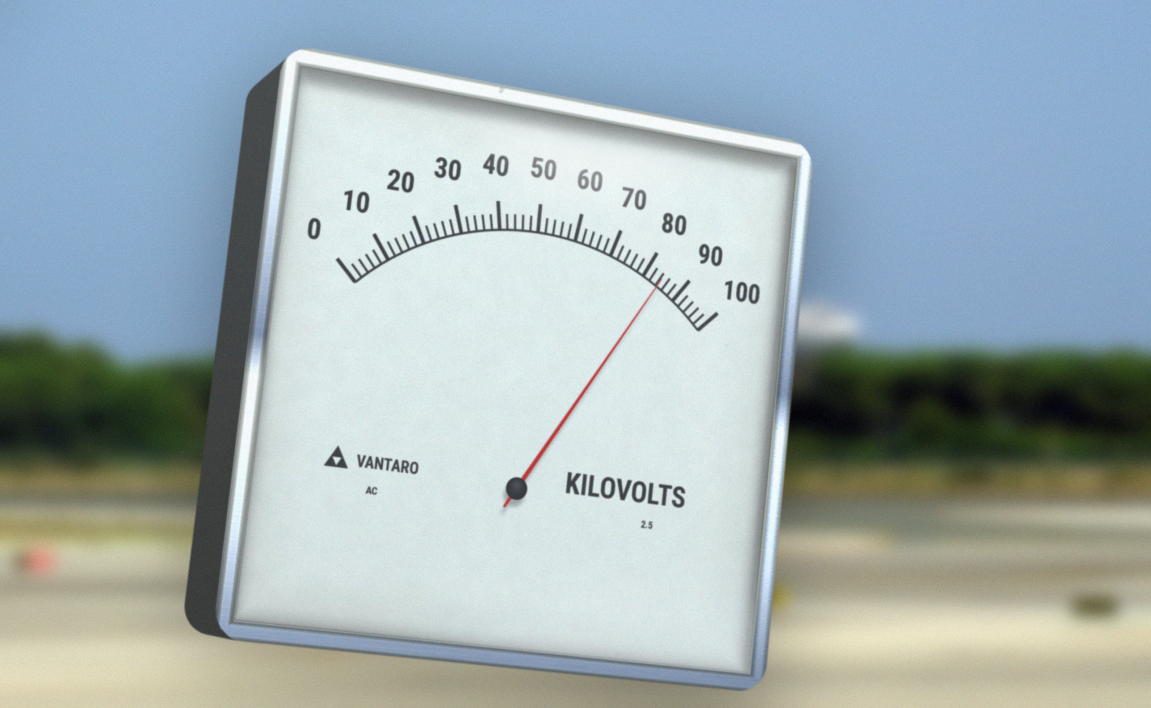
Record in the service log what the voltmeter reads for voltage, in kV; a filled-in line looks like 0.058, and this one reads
84
